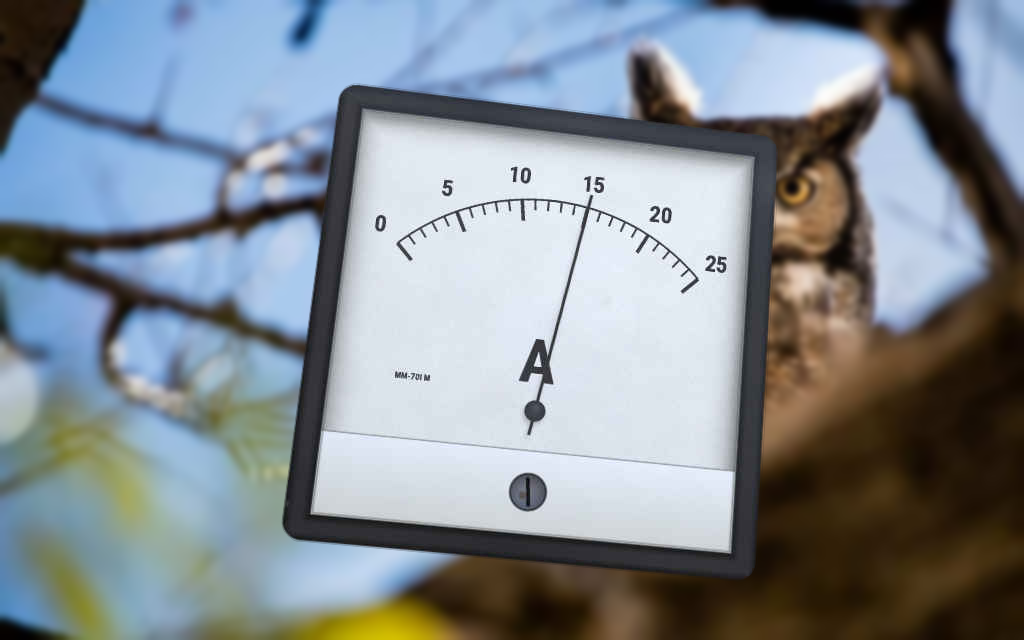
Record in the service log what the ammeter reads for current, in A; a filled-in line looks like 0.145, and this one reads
15
